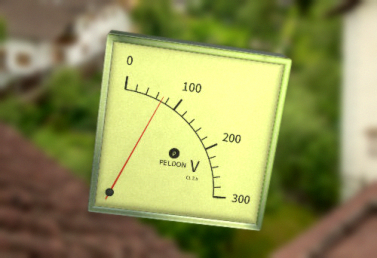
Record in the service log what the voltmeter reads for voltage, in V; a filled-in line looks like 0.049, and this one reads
70
